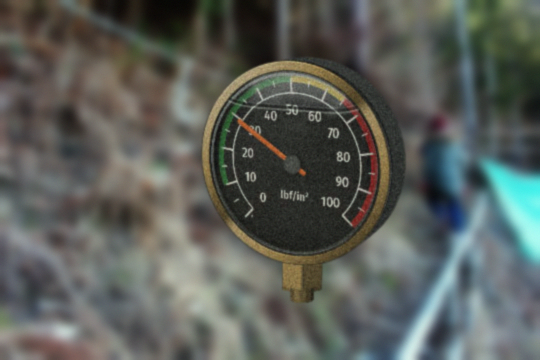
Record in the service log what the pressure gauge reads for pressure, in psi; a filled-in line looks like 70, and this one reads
30
